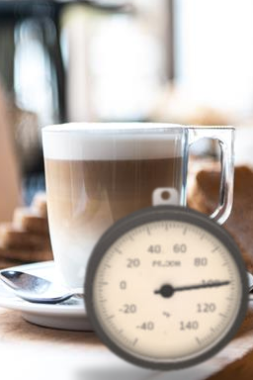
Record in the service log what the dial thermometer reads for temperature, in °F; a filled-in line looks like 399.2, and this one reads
100
